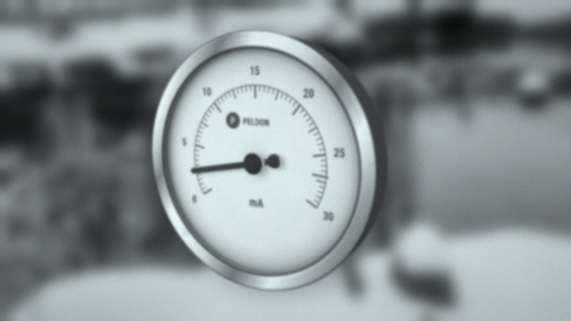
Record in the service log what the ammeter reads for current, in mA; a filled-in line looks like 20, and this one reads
2.5
